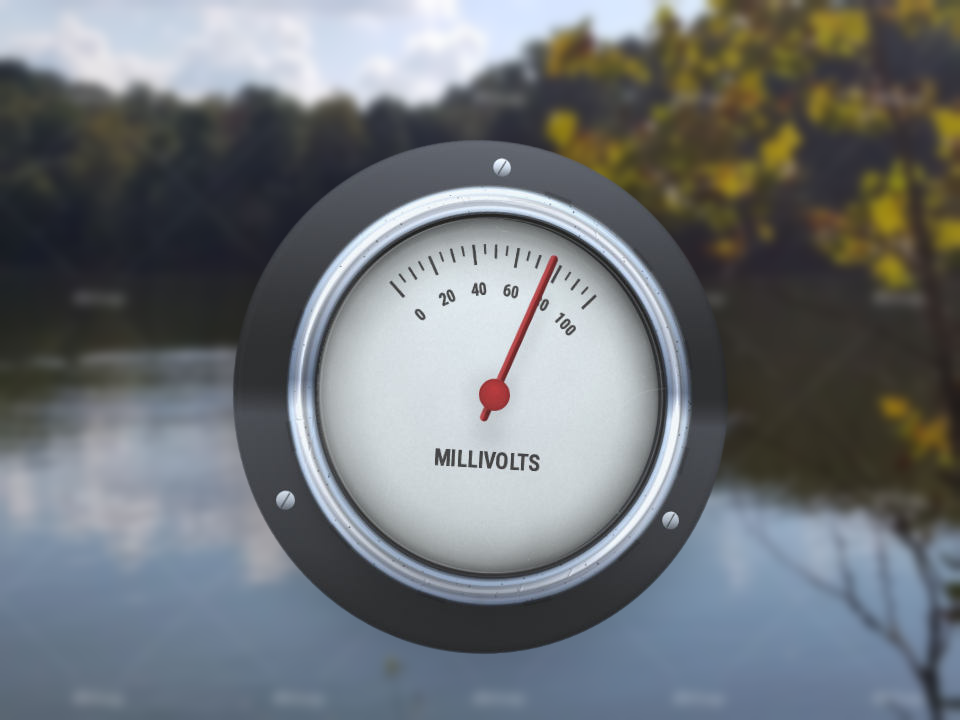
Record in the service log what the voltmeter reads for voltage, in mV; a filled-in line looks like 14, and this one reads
75
